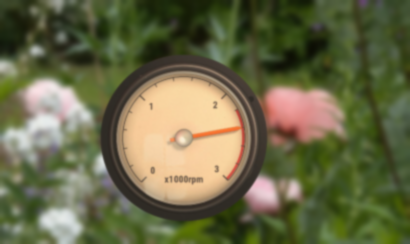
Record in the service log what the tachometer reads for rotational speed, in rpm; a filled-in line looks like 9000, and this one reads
2400
